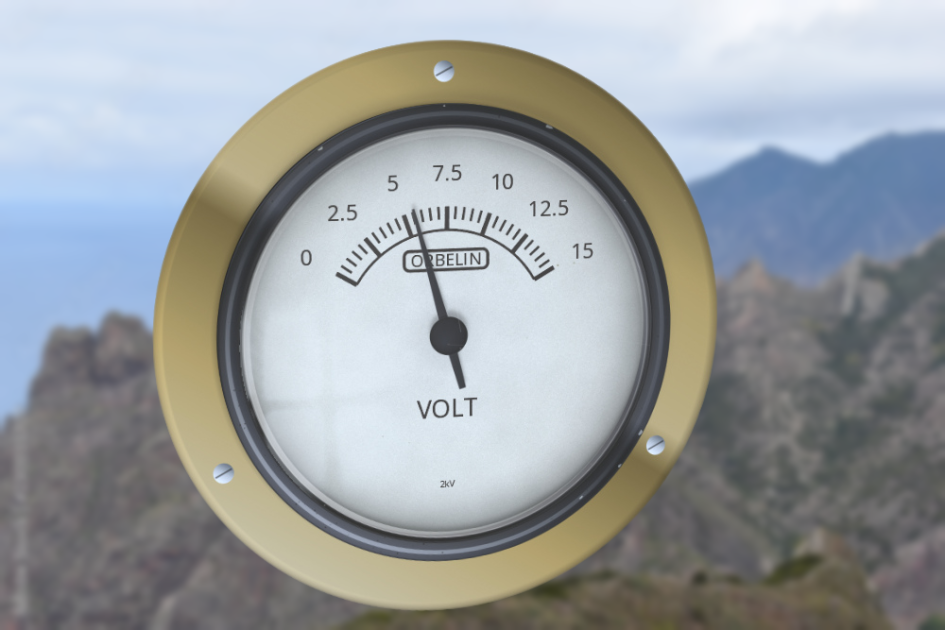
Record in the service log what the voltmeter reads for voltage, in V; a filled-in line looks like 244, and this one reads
5.5
